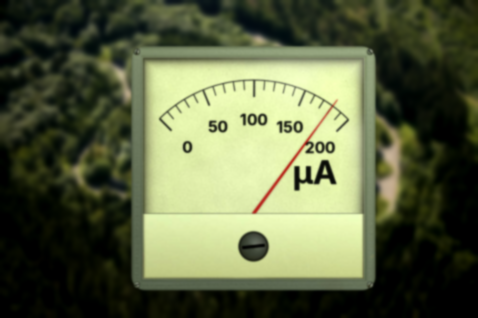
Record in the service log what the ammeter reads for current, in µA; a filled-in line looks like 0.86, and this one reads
180
